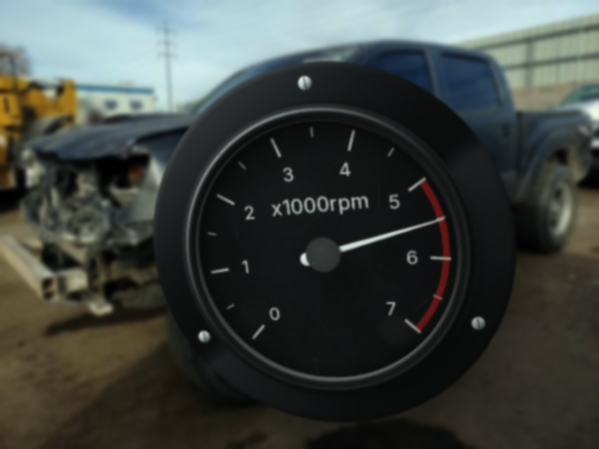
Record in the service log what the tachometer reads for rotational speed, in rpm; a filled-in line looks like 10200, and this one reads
5500
